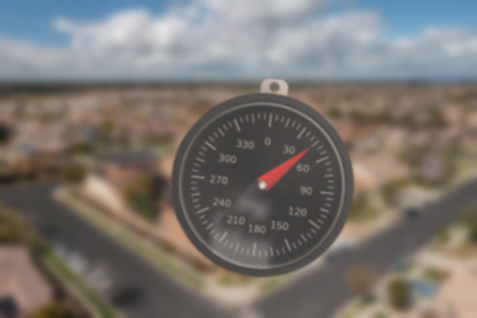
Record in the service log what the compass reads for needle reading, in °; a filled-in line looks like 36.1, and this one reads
45
